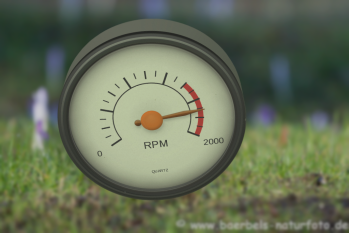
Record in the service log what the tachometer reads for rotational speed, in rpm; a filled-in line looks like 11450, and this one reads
1700
